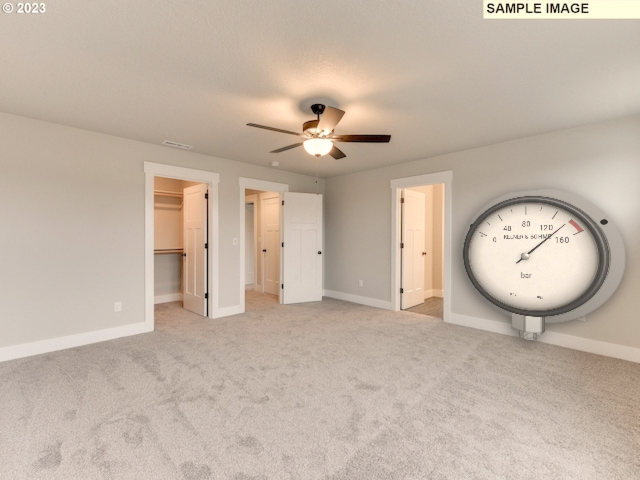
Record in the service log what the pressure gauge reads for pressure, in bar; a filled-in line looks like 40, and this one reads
140
